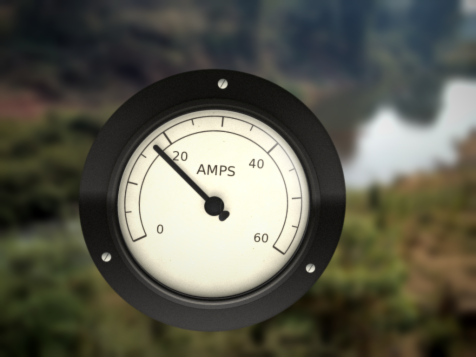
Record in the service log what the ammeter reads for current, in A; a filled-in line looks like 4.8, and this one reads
17.5
